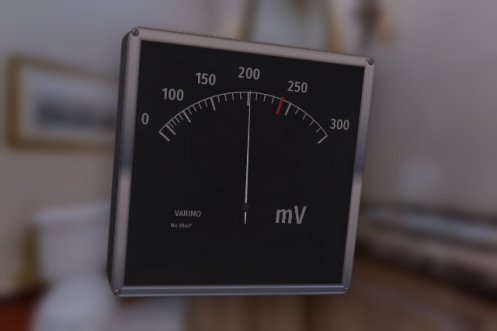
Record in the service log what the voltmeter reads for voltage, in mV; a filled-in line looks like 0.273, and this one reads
200
